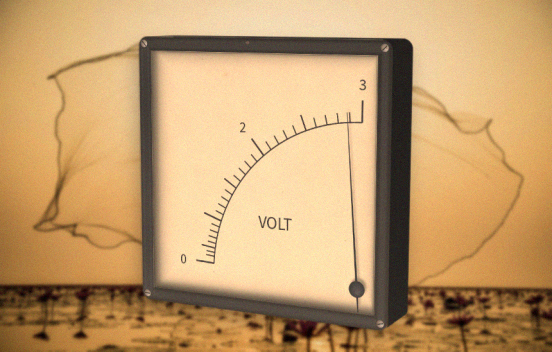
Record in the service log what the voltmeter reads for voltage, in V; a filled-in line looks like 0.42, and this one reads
2.9
